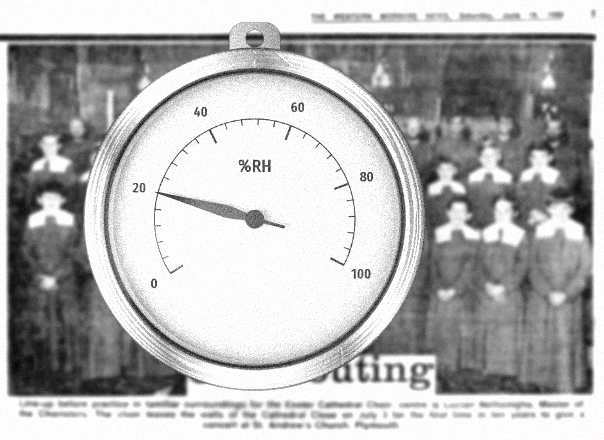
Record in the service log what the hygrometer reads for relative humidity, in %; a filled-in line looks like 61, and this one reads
20
